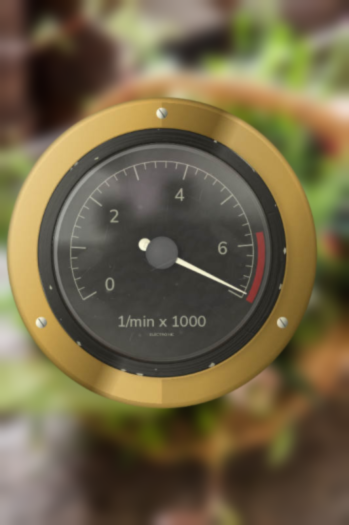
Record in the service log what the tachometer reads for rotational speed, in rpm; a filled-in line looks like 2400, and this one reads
6900
